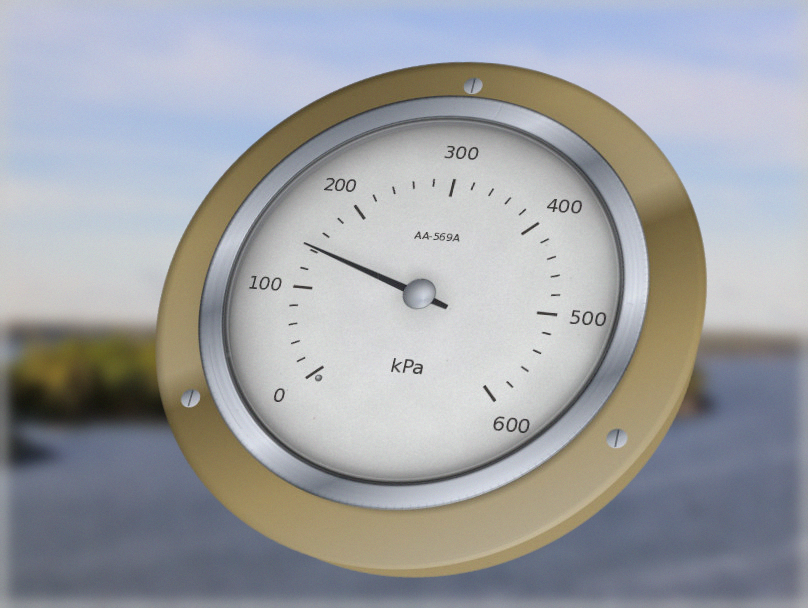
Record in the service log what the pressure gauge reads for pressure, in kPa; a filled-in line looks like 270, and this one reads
140
